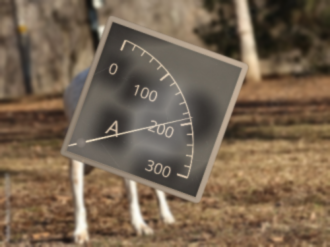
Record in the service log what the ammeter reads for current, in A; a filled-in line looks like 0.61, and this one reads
190
